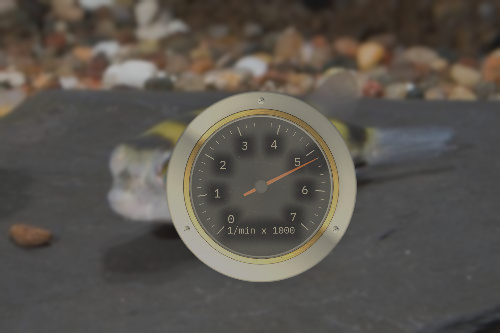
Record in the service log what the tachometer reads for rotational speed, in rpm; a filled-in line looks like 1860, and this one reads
5200
